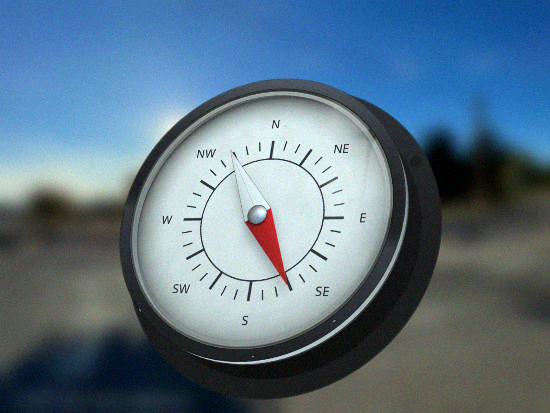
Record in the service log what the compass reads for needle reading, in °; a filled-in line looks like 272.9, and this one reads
150
